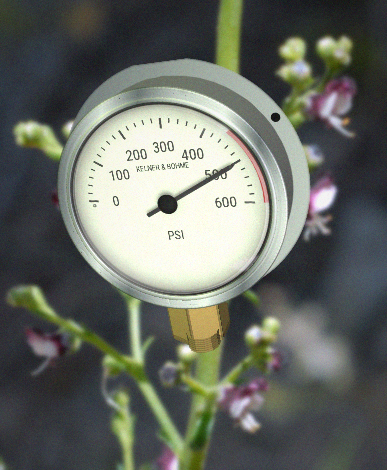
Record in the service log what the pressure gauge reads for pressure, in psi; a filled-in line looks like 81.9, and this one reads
500
